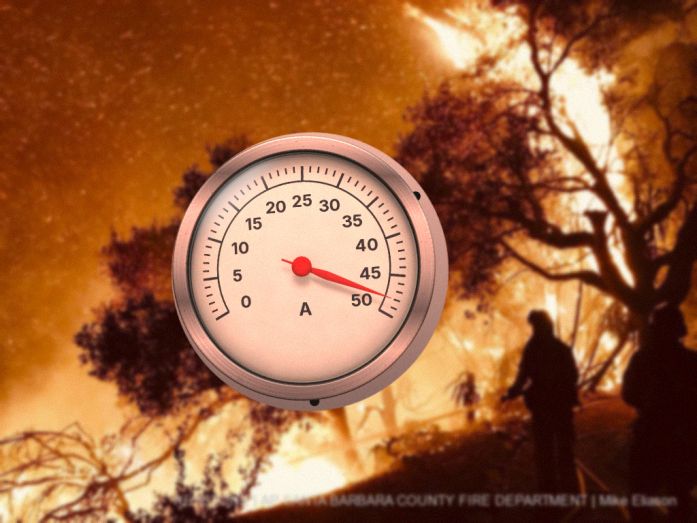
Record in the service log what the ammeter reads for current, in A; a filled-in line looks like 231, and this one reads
48
